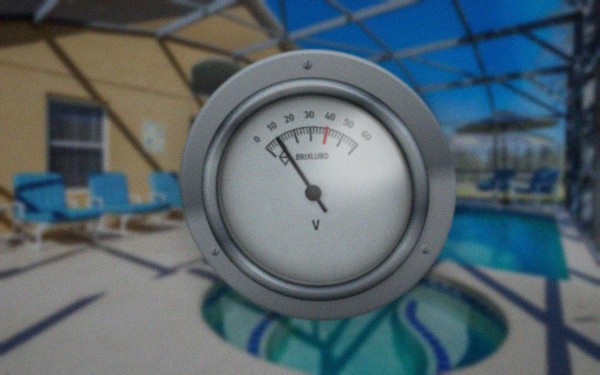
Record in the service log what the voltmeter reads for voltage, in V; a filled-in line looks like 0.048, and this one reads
10
